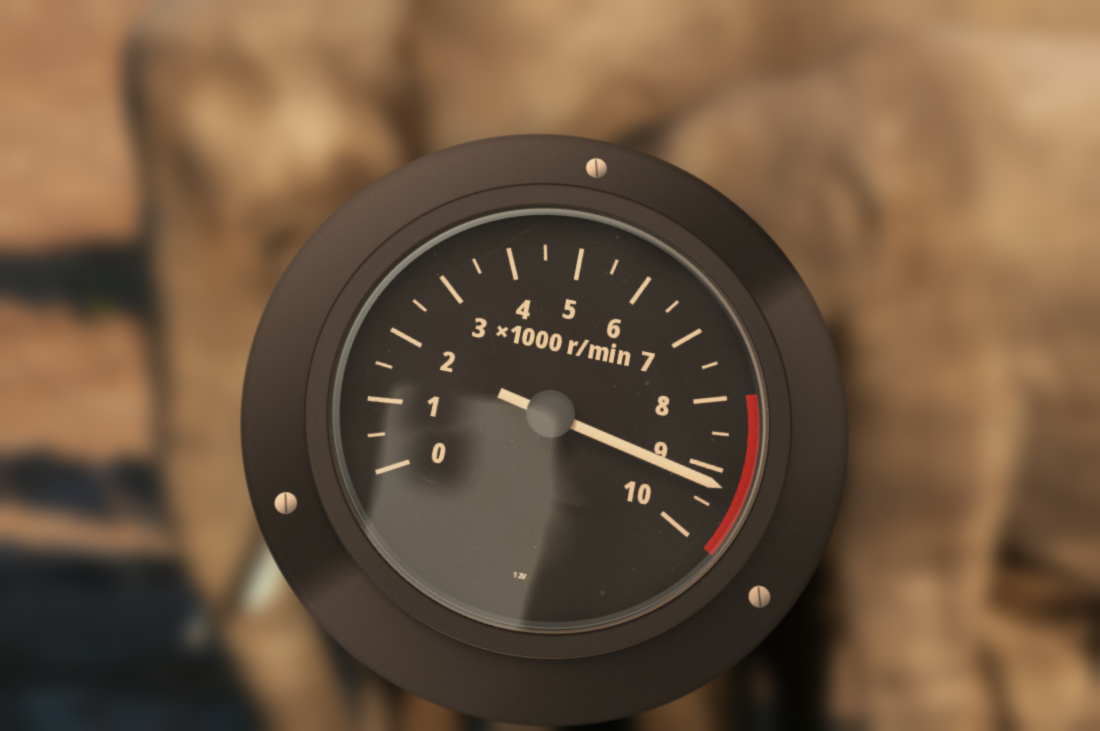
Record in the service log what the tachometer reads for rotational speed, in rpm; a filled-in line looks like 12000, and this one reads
9250
